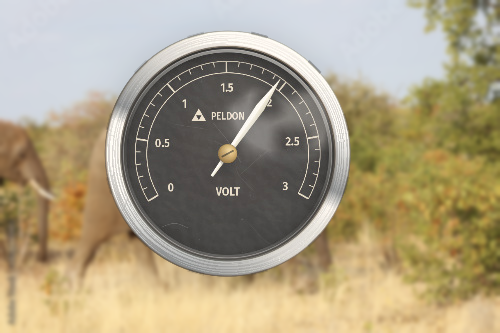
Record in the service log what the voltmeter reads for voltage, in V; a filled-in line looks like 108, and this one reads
1.95
